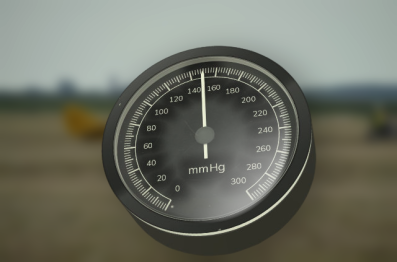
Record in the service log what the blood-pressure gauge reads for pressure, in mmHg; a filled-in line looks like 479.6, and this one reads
150
